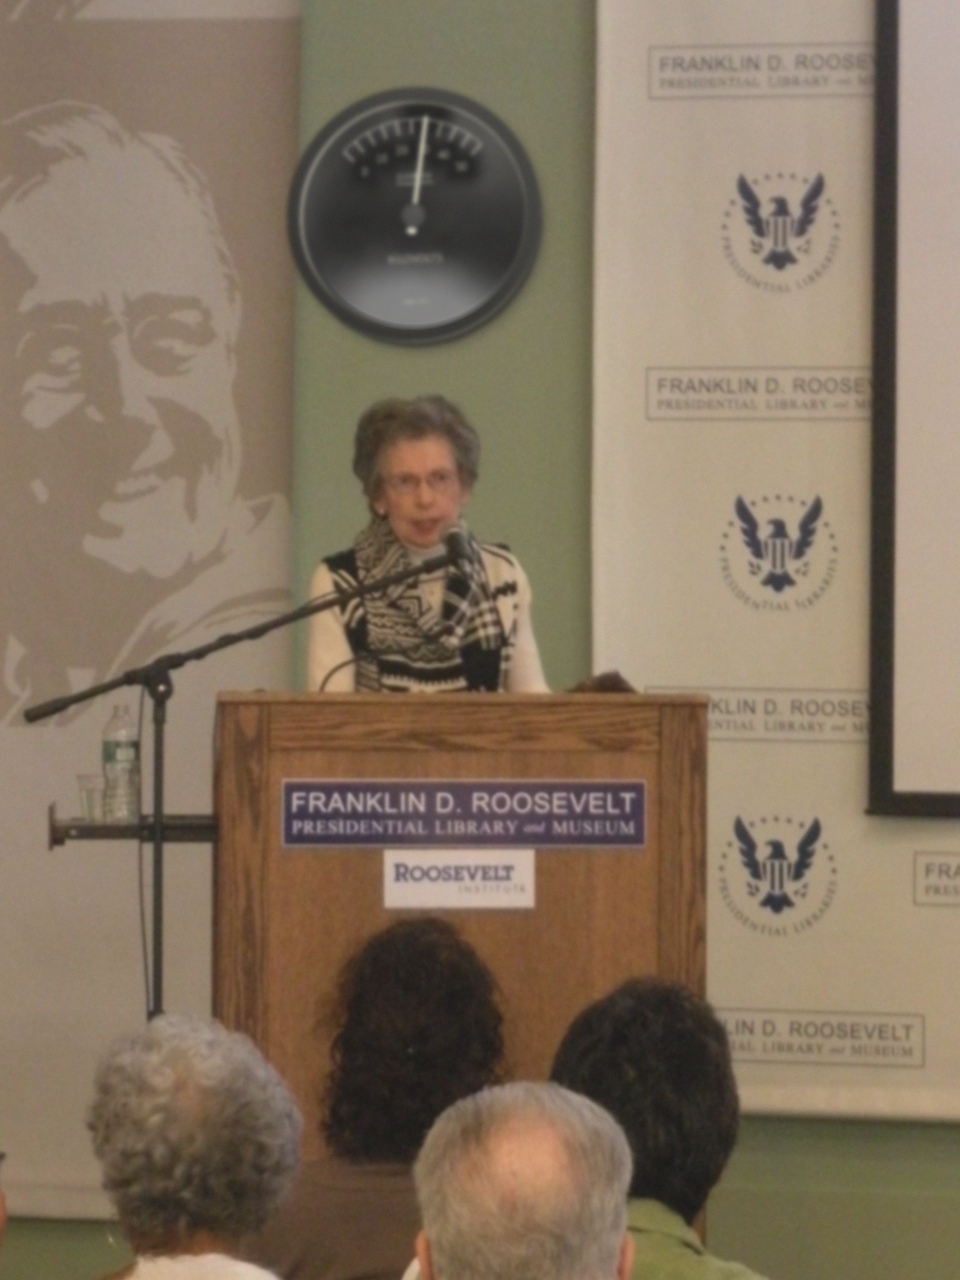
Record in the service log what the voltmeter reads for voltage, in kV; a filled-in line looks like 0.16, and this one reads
30
